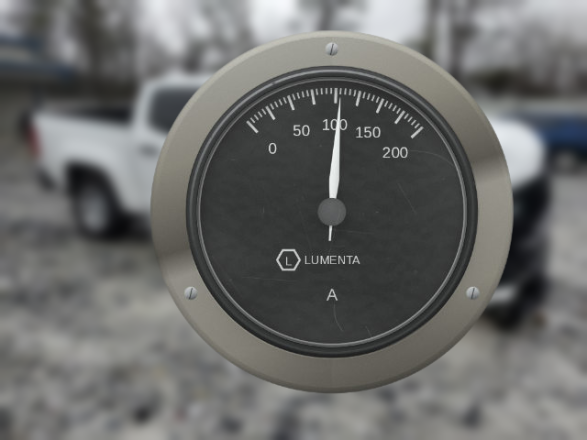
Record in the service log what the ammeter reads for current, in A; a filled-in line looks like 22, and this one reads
105
